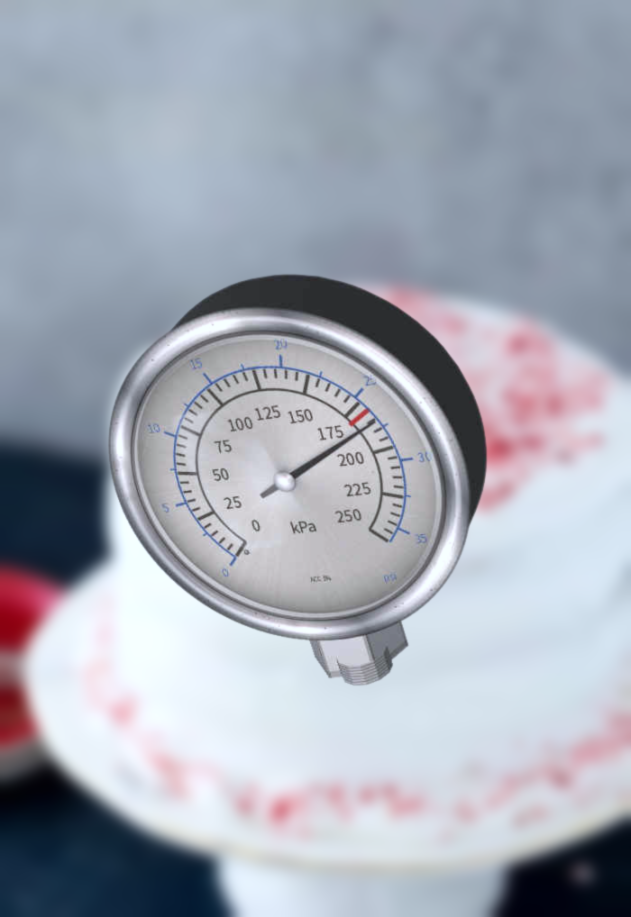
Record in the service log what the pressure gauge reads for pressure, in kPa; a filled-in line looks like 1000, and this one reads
185
